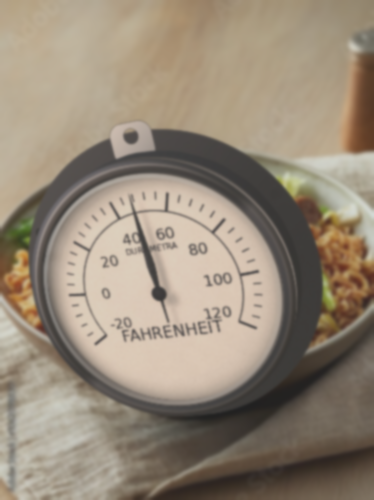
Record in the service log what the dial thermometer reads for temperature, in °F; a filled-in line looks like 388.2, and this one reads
48
